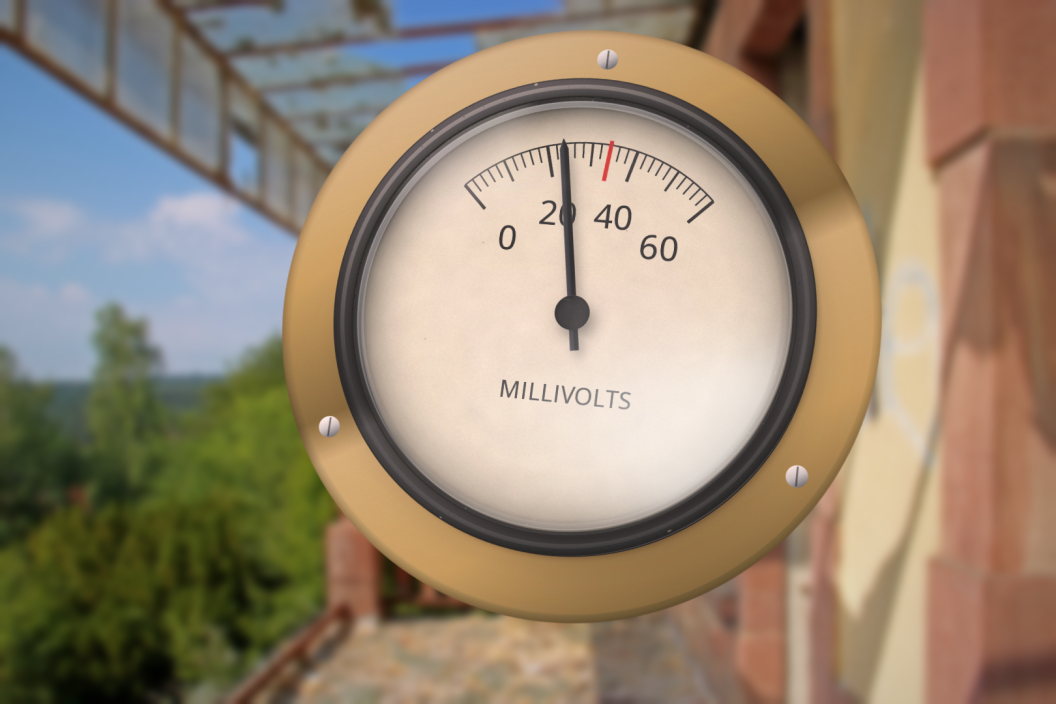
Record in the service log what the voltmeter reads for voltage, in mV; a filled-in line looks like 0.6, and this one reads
24
